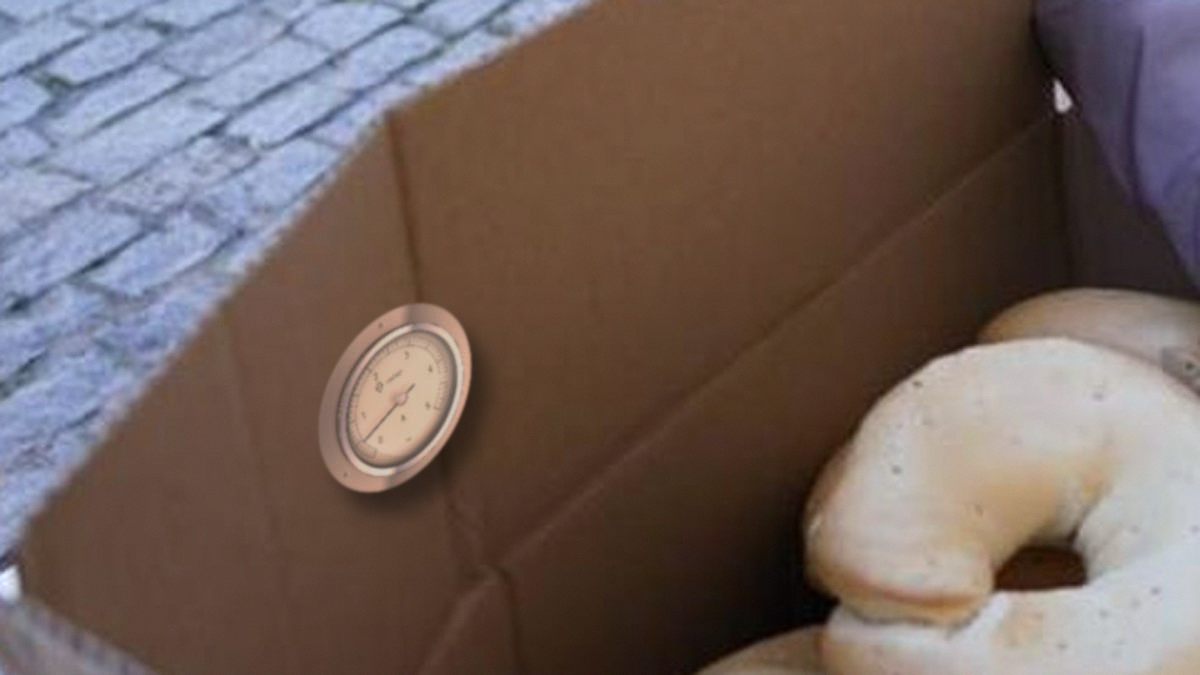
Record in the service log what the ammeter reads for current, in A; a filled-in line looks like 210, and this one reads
0.5
